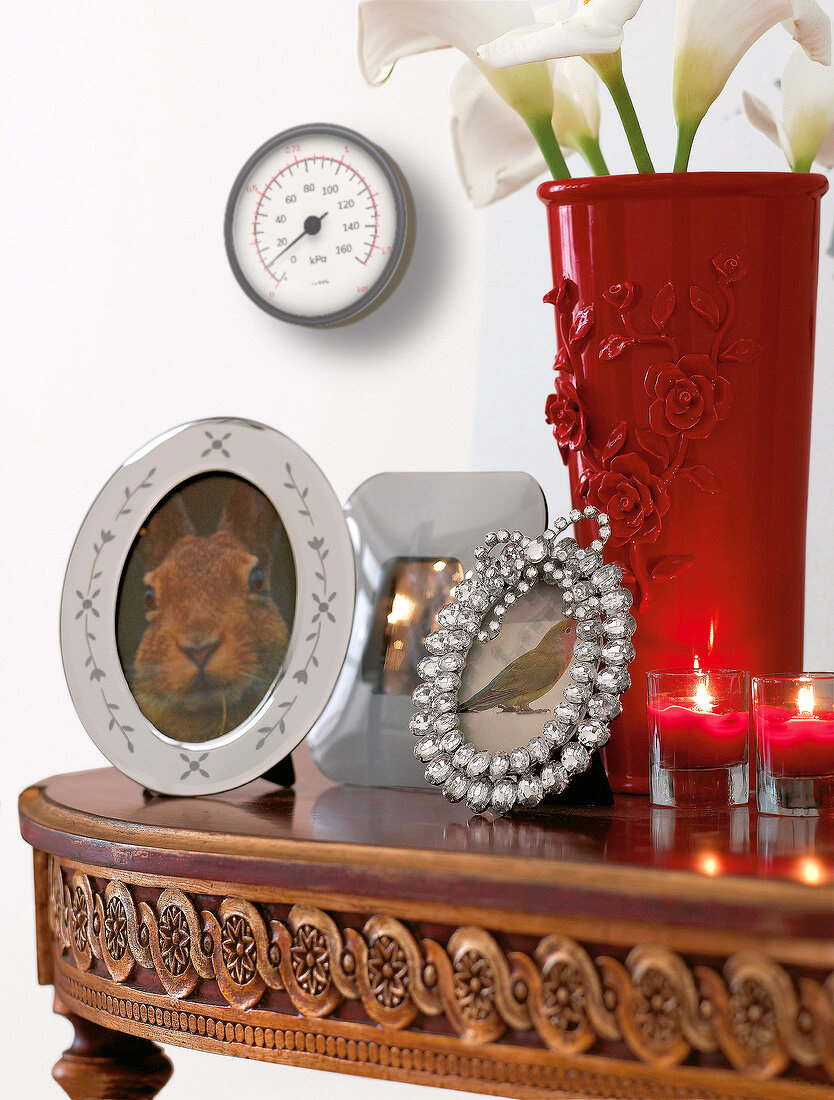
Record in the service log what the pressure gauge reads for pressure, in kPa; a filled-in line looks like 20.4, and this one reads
10
